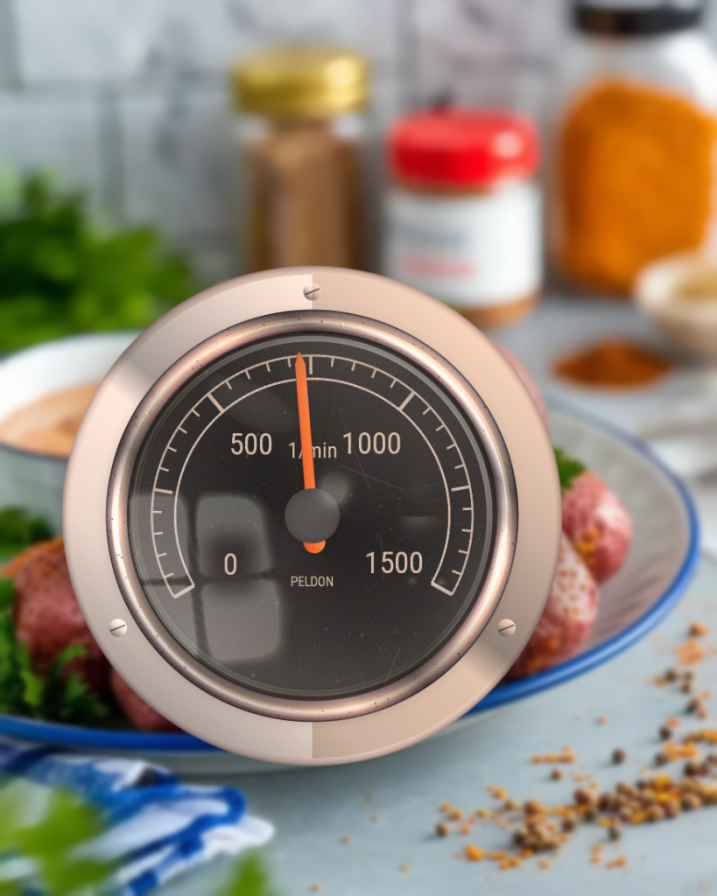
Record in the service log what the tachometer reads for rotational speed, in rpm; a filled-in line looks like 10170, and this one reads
725
